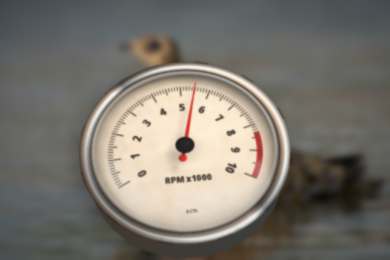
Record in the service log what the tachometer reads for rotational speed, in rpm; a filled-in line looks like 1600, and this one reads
5500
